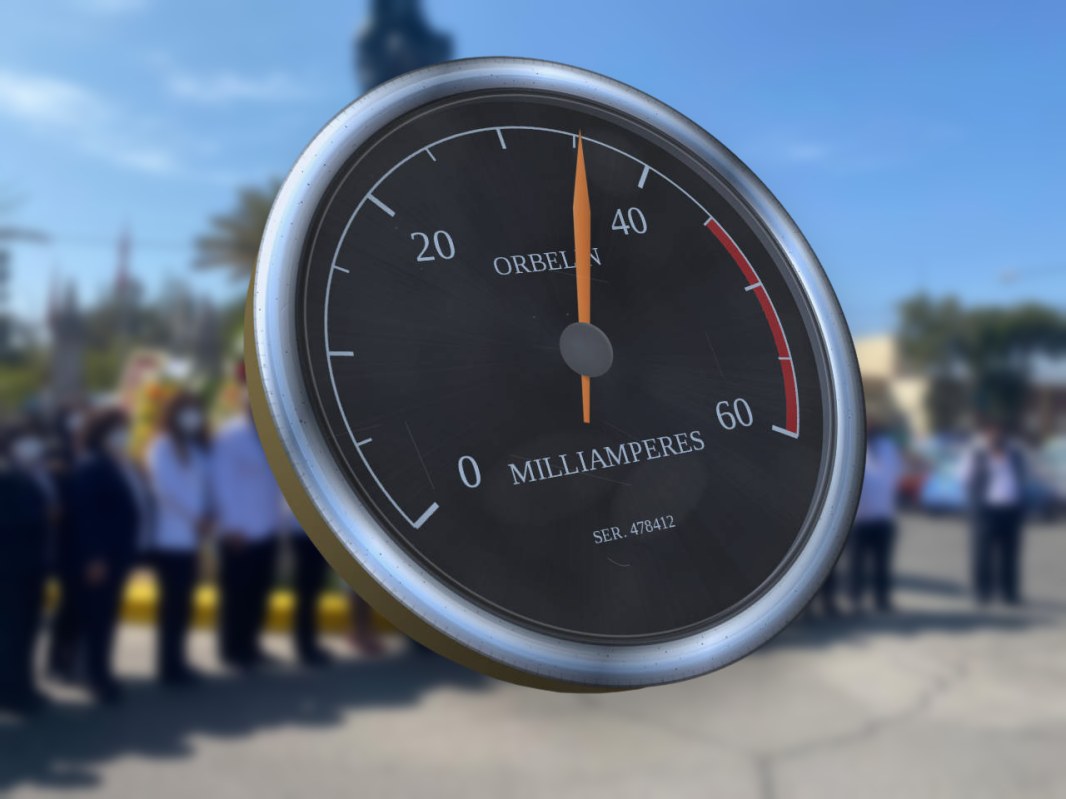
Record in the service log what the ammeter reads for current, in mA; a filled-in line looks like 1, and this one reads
35
